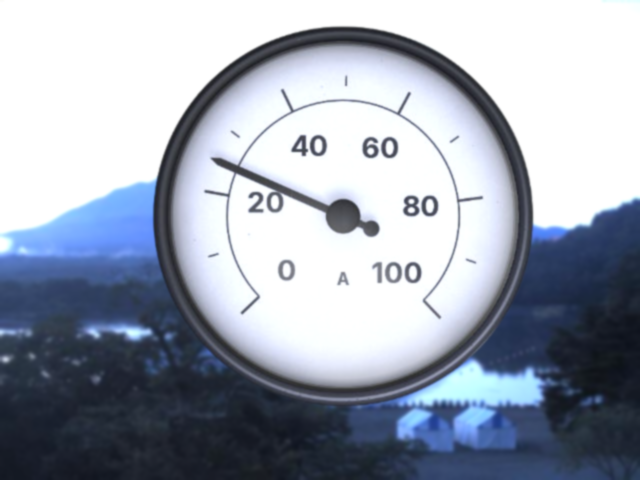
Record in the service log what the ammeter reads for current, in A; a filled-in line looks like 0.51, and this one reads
25
